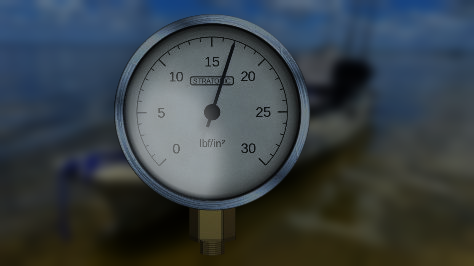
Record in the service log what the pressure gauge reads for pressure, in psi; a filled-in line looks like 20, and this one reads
17
